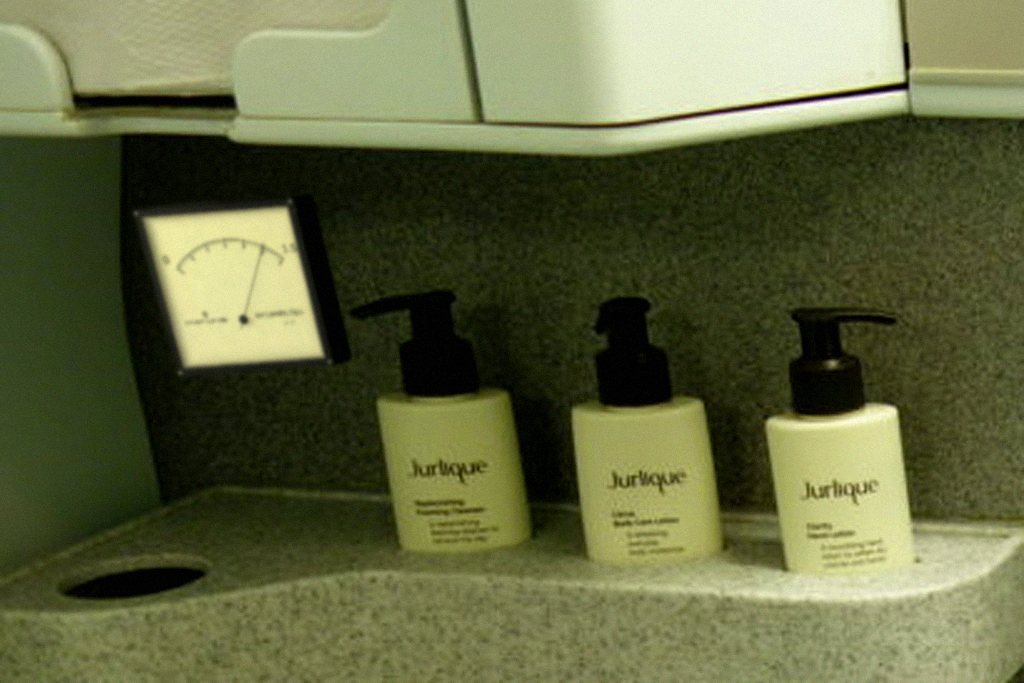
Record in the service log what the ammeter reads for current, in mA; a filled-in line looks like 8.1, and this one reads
1.25
